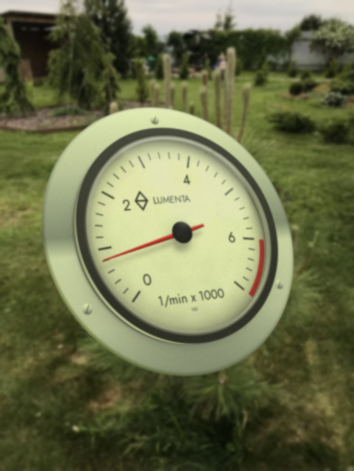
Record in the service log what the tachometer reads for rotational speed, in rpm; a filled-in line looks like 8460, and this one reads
800
